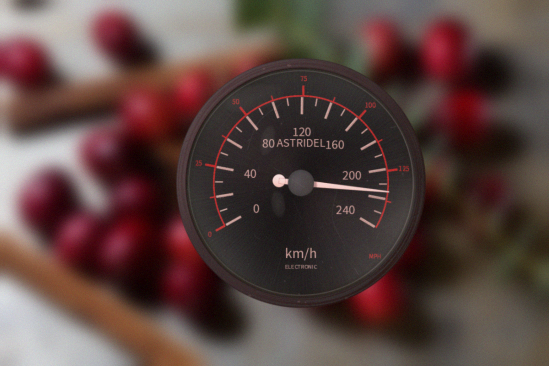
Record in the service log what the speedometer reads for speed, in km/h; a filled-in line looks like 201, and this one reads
215
